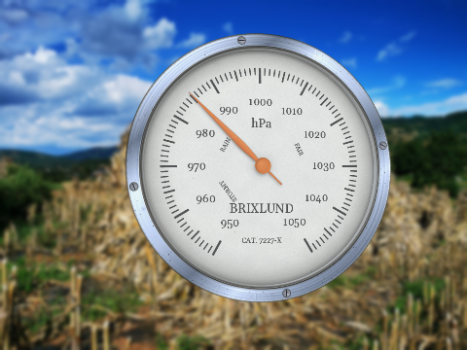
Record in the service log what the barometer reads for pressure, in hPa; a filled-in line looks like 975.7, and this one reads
985
